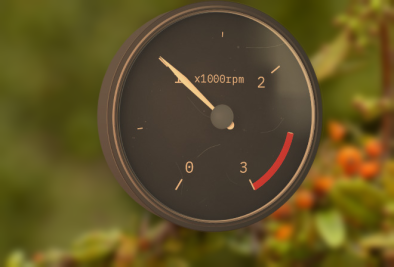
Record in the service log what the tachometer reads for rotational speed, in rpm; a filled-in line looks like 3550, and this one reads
1000
